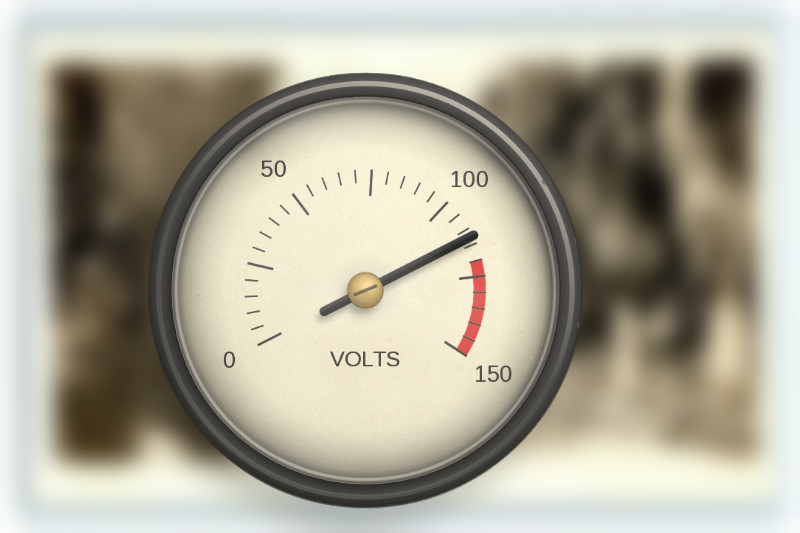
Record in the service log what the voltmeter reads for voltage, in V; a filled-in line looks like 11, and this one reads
112.5
